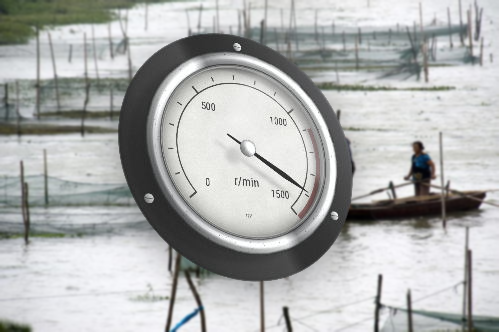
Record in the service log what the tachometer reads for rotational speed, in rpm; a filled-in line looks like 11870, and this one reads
1400
